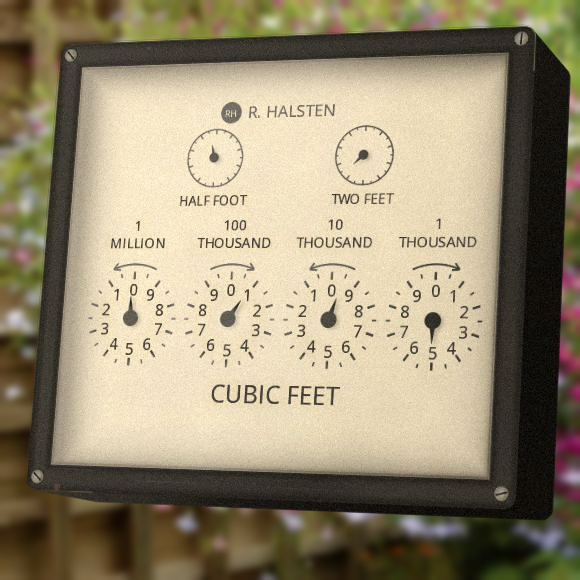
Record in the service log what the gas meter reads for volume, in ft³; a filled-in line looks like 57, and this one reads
9500
